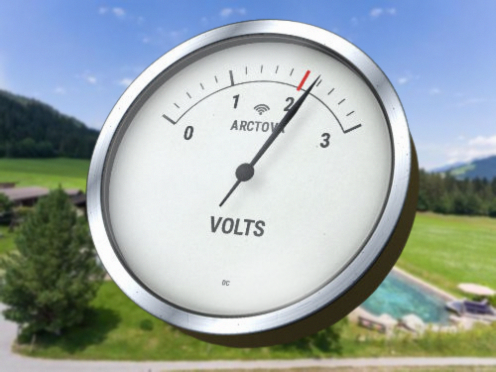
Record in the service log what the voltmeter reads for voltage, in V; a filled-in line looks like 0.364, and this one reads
2.2
